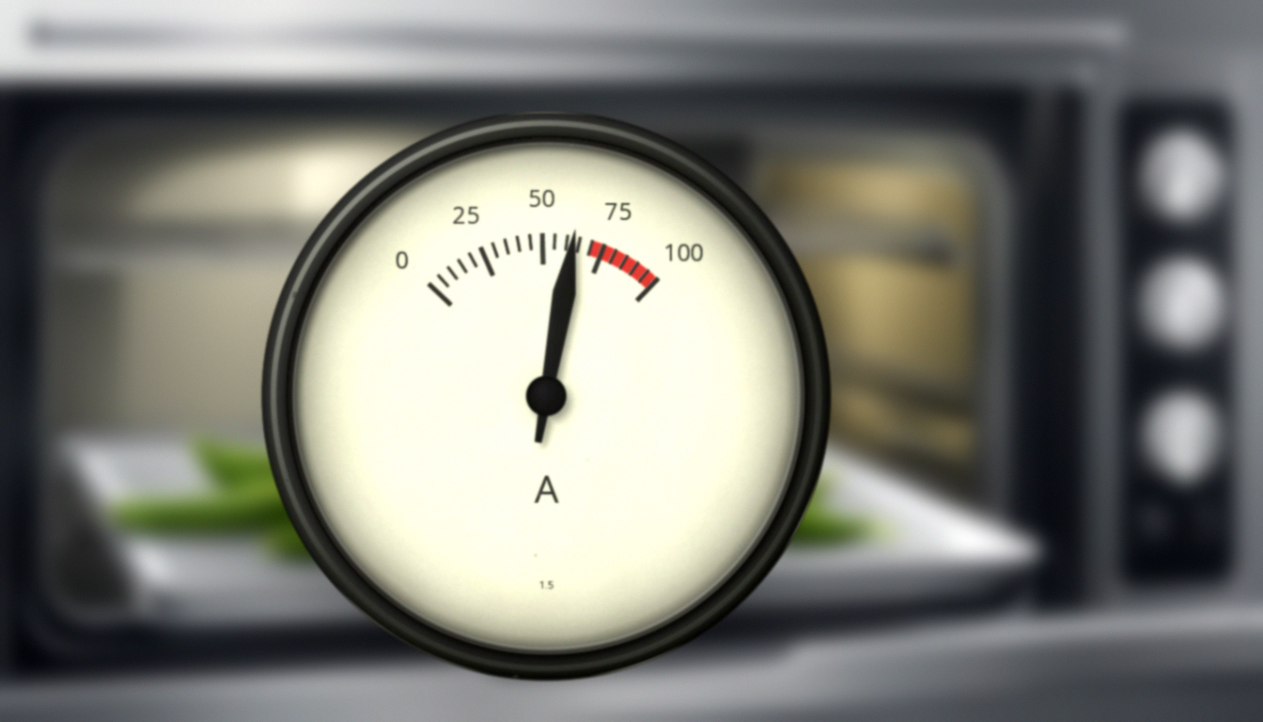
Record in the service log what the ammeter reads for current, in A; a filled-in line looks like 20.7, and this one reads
62.5
